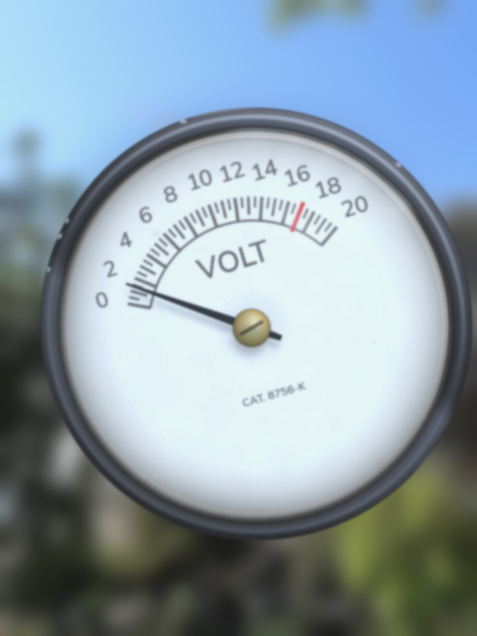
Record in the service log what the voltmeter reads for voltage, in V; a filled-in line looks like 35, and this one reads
1.5
